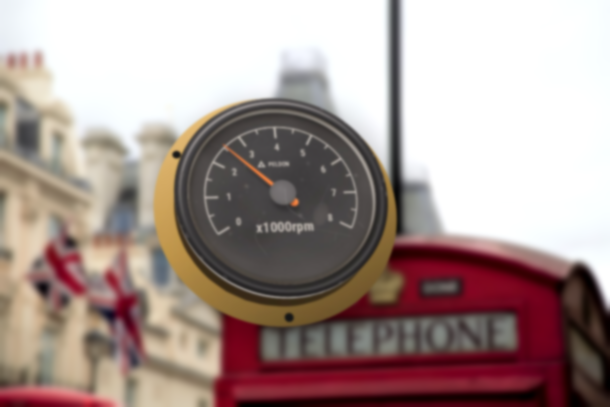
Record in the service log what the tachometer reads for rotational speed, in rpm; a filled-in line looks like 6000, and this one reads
2500
